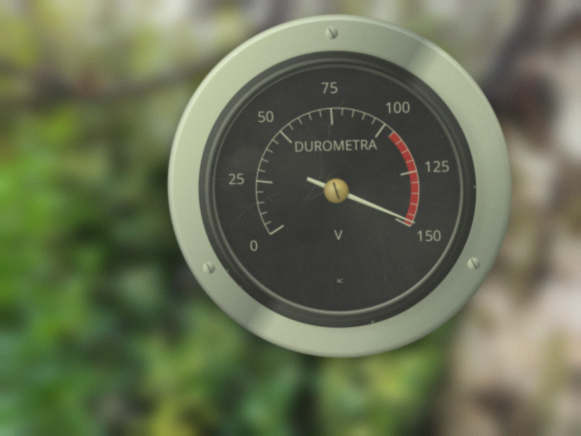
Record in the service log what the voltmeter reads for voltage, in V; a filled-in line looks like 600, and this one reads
147.5
